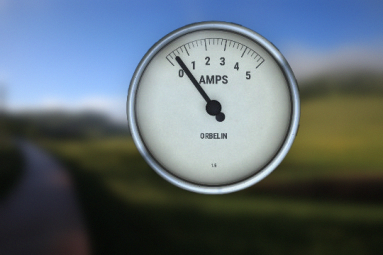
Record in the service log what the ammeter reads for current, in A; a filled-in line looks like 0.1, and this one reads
0.4
